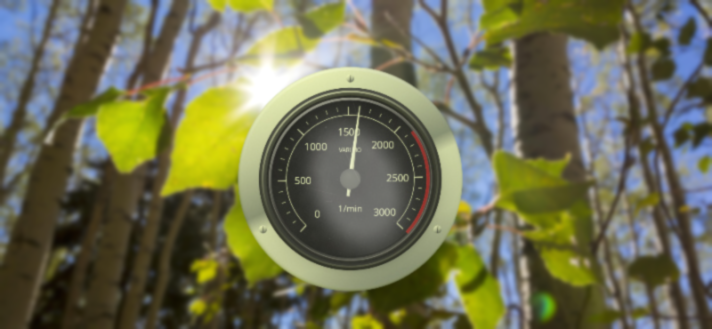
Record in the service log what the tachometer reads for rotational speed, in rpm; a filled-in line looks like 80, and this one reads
1600
